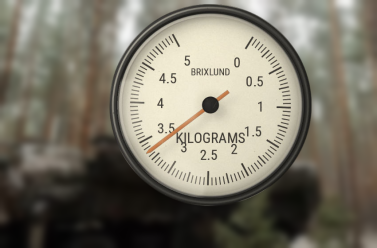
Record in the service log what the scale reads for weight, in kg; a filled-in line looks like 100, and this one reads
3.35
